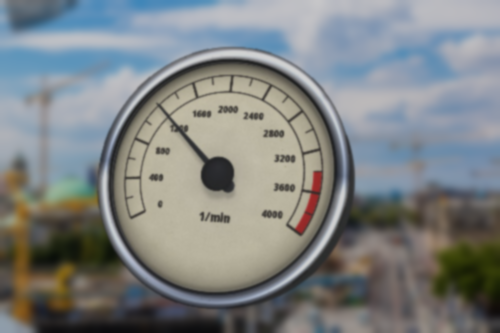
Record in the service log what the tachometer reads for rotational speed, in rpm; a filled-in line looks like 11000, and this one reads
1200
